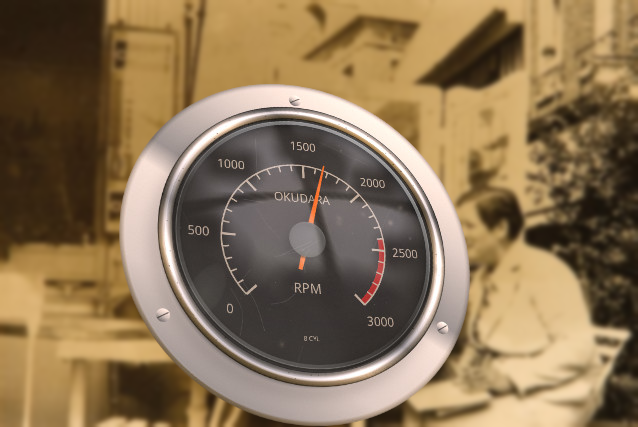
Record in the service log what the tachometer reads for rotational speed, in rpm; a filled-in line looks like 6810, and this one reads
1650
